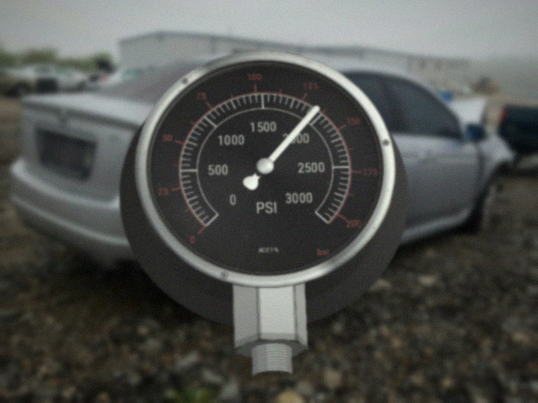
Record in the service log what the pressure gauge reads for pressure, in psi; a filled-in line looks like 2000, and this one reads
1950
